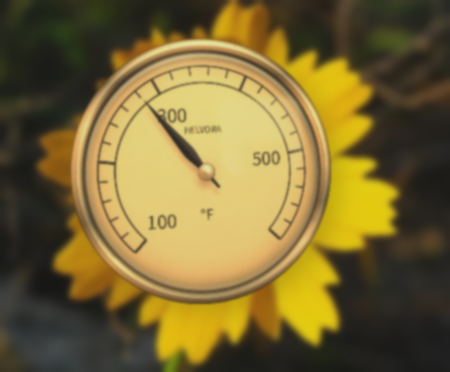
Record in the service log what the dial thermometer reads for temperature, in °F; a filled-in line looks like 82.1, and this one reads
280
